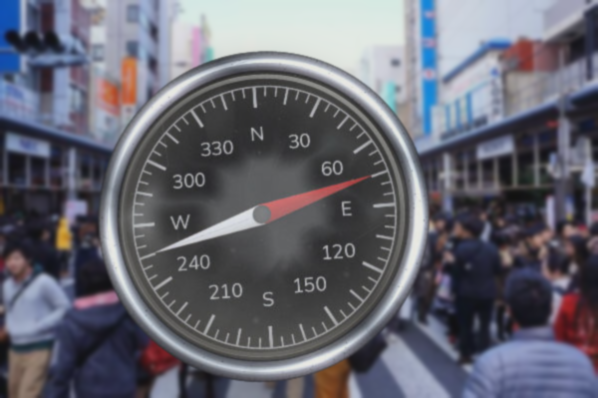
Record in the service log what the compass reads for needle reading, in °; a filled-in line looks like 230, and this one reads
75
